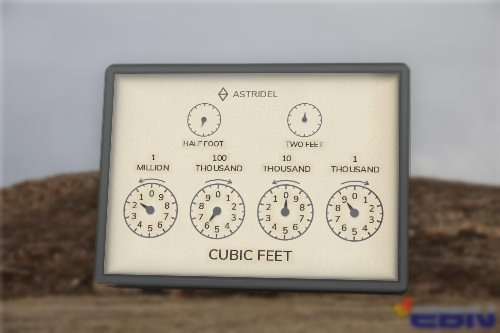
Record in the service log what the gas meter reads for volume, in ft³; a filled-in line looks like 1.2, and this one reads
159900
